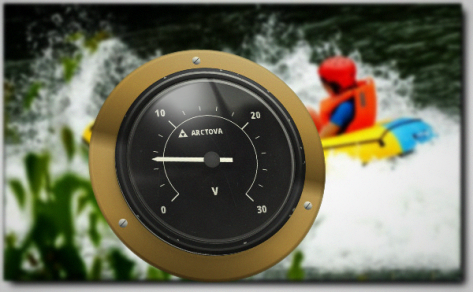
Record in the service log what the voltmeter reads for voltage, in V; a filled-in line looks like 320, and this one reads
5
